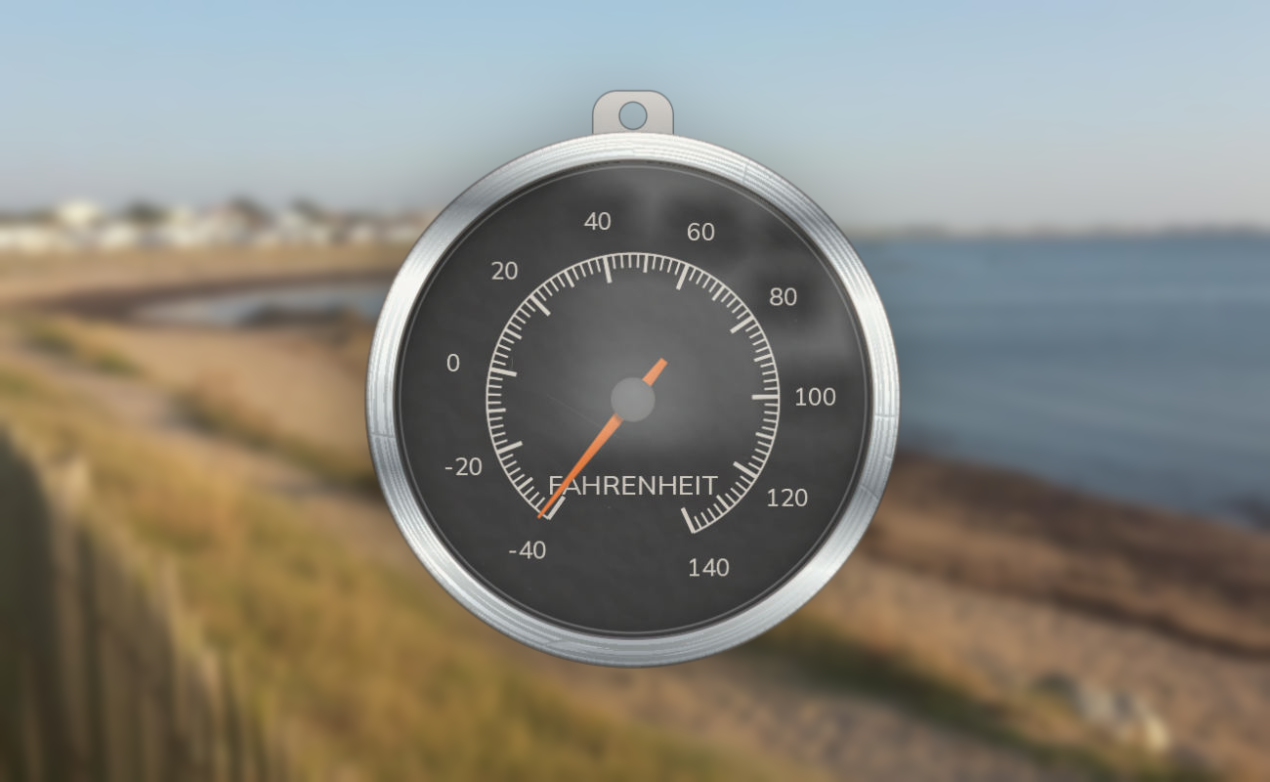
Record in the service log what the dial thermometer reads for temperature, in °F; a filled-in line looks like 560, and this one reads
-38
